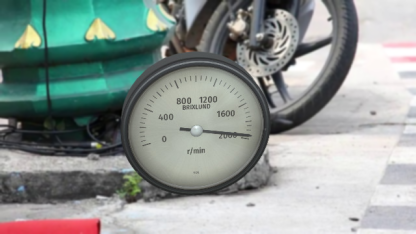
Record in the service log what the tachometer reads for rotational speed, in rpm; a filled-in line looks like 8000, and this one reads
1950
